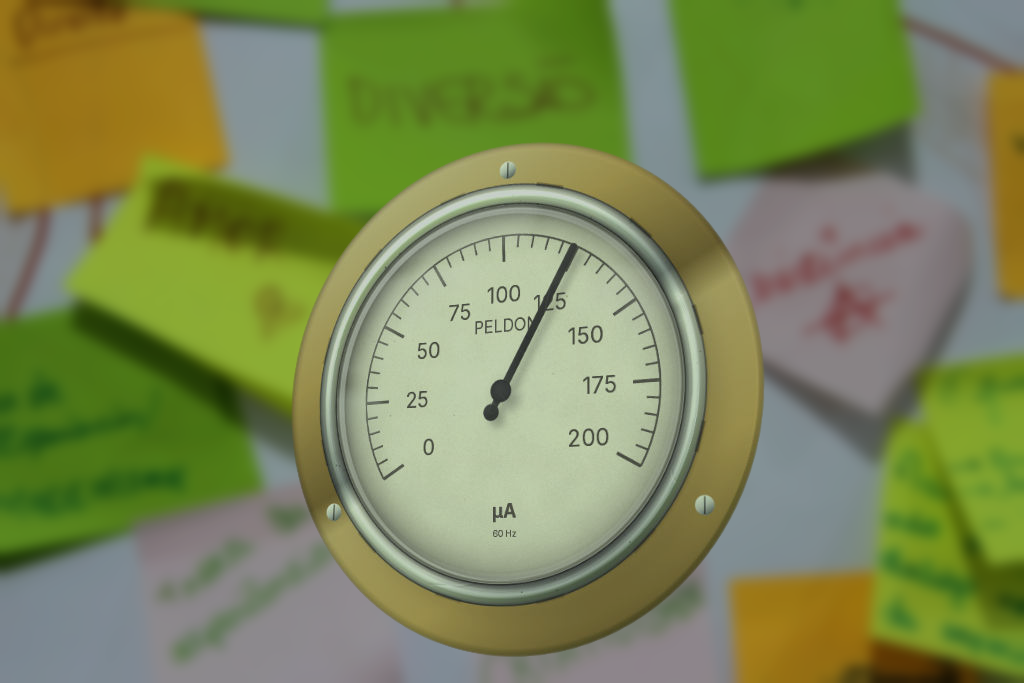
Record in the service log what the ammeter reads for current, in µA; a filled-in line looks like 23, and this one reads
125
